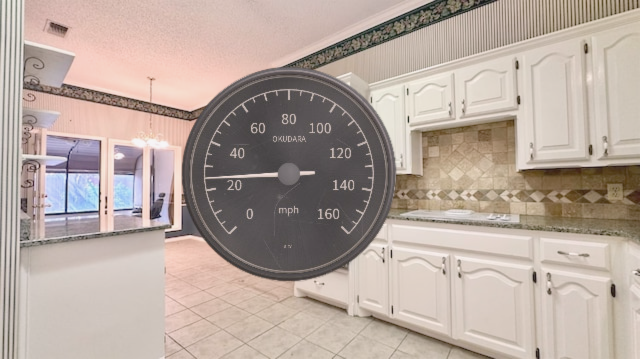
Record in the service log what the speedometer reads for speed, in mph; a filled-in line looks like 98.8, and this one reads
25
